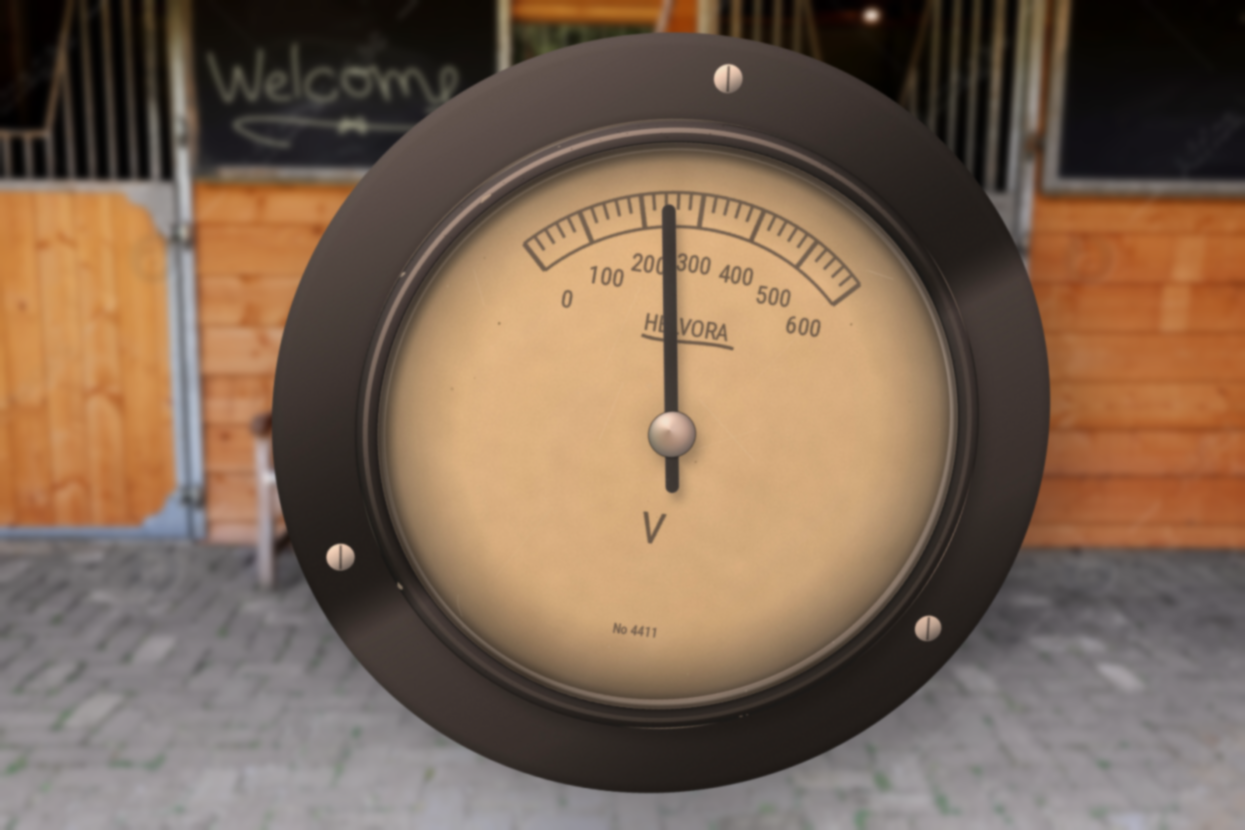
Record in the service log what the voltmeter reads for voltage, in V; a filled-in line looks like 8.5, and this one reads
240
